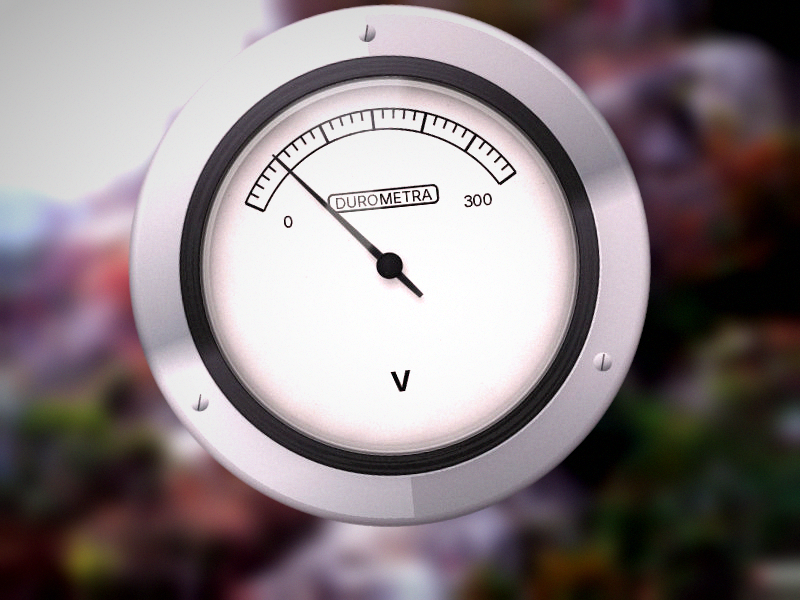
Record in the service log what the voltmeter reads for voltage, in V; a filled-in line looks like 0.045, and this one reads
50
